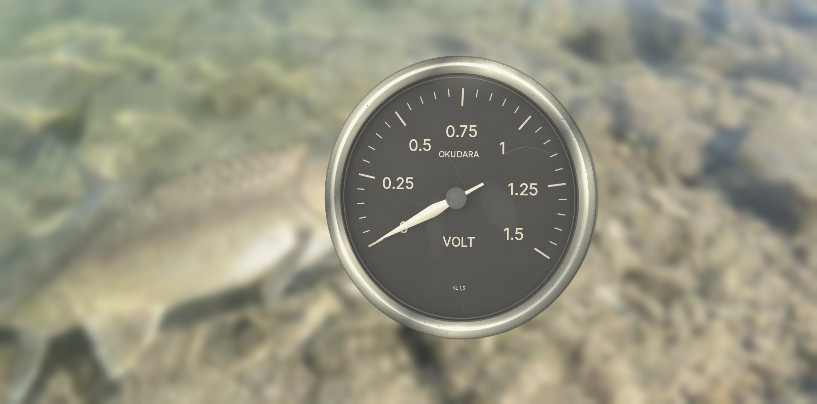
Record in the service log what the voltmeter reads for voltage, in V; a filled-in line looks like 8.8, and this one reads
0
